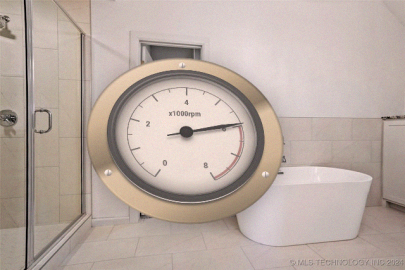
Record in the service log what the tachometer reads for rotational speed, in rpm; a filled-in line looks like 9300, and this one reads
6000
